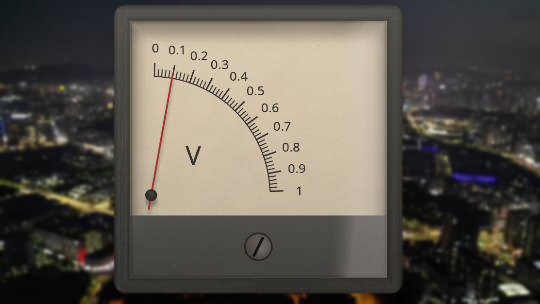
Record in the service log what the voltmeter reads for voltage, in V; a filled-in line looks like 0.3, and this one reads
0.1
